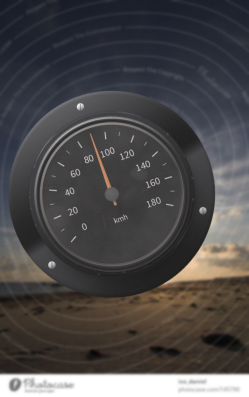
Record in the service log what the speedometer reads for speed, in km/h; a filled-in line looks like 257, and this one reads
90
